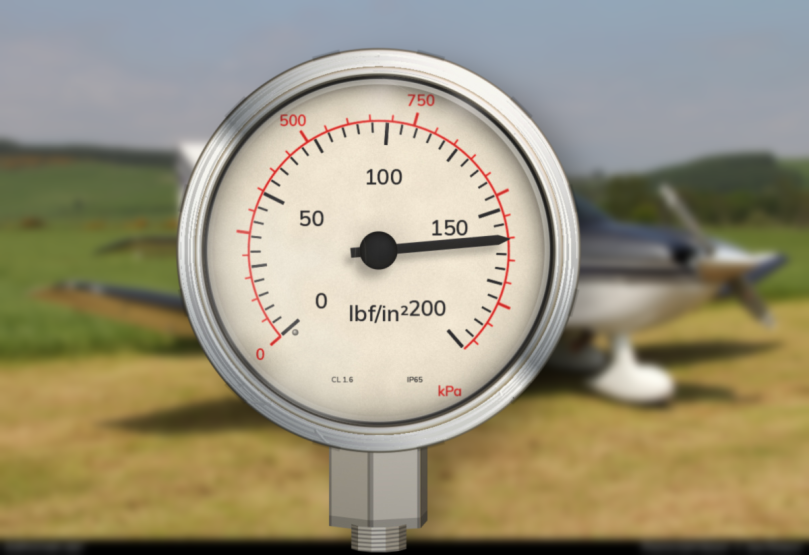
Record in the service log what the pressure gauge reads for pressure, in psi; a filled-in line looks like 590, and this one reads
160
